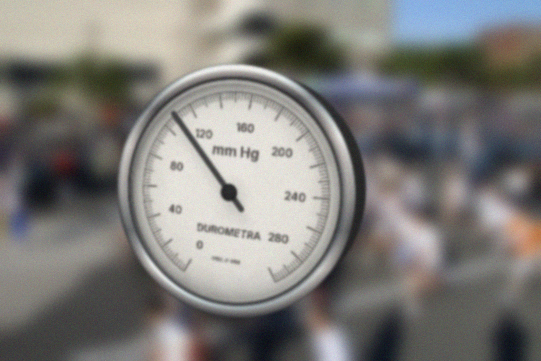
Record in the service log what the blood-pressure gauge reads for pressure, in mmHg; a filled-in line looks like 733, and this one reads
110
